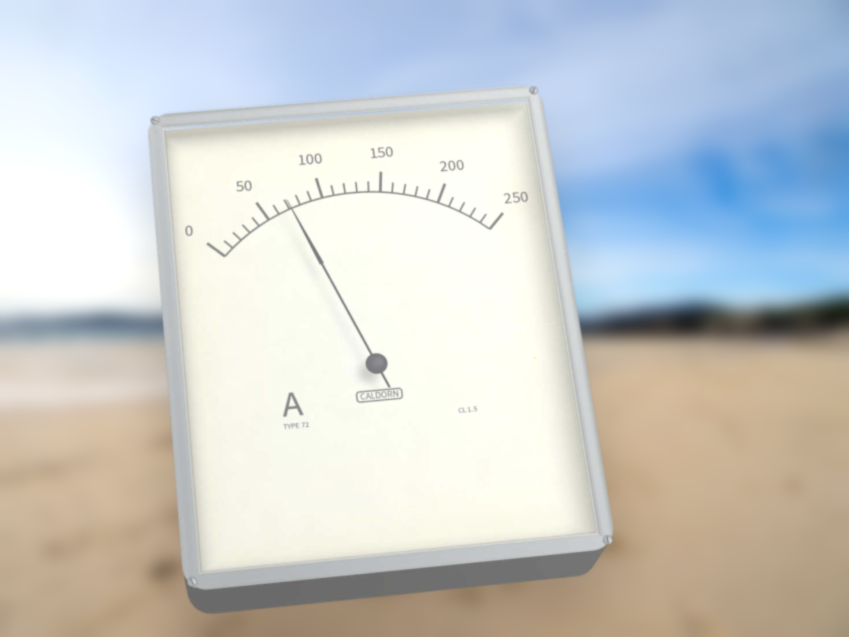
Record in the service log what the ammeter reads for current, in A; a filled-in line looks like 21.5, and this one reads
70
